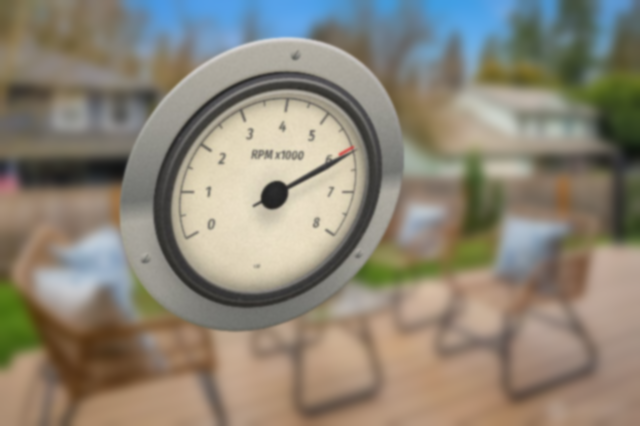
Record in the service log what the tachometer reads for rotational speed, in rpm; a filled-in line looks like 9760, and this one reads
6000
